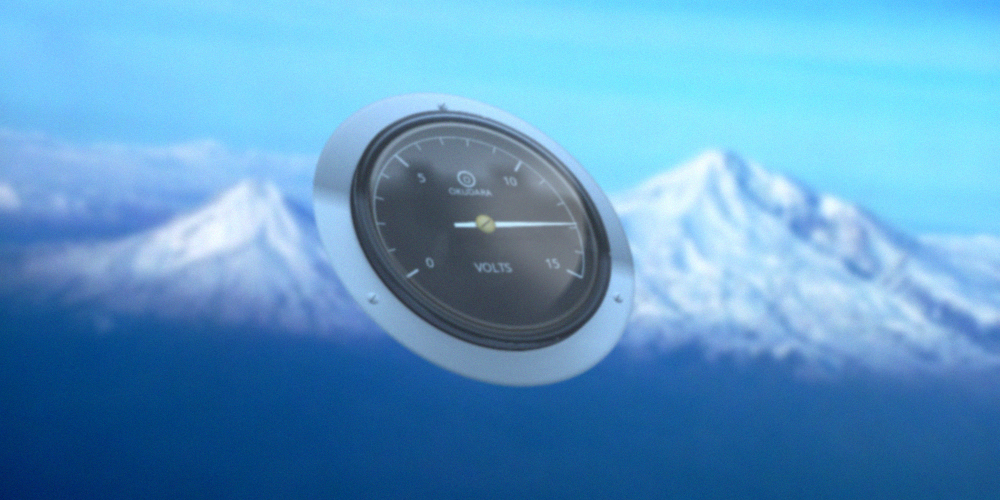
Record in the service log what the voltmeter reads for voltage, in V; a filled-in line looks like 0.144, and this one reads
13
